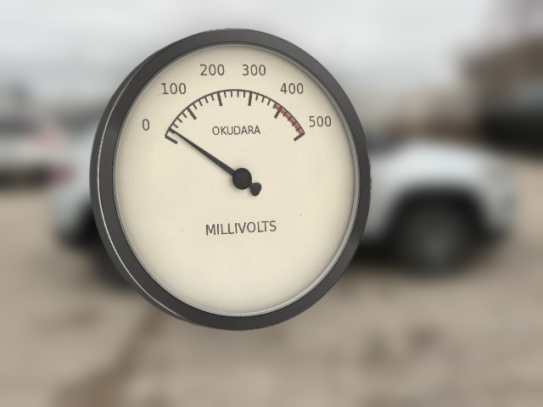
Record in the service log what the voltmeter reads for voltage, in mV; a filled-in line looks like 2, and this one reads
20
